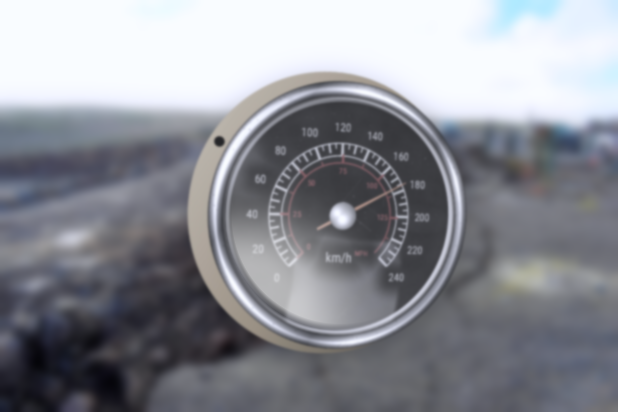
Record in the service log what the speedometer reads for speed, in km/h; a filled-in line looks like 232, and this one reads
175
